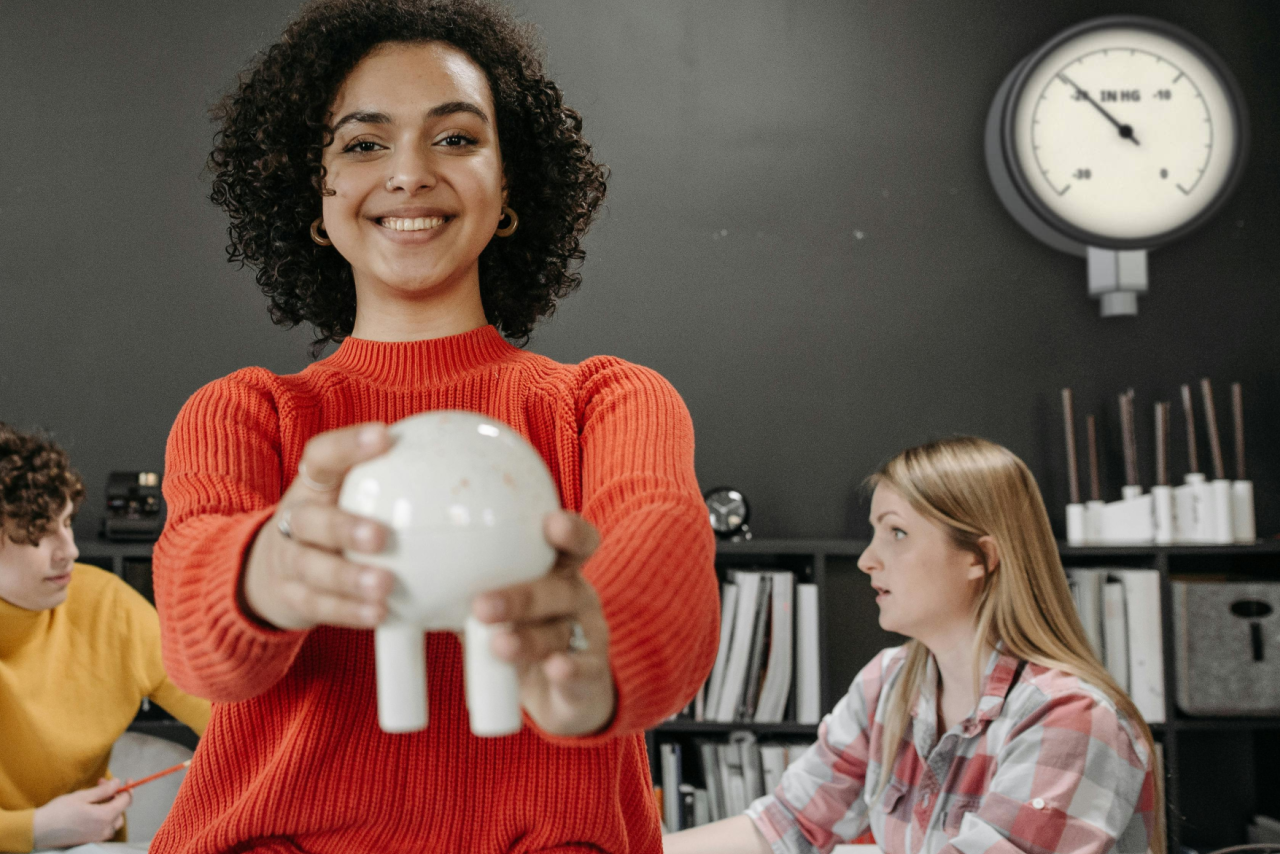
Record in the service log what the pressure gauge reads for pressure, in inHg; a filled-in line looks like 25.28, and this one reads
-20
